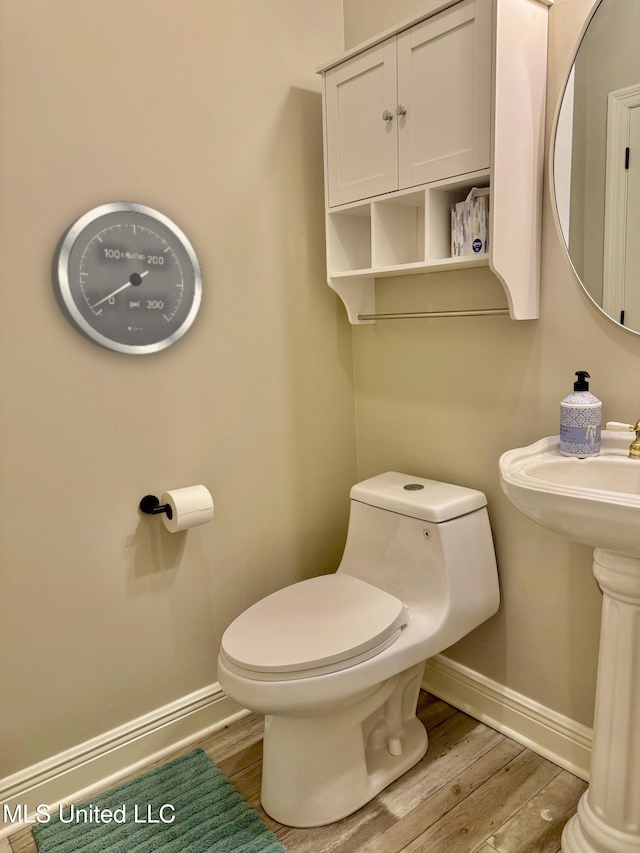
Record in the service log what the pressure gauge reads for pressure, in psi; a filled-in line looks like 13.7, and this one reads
10
